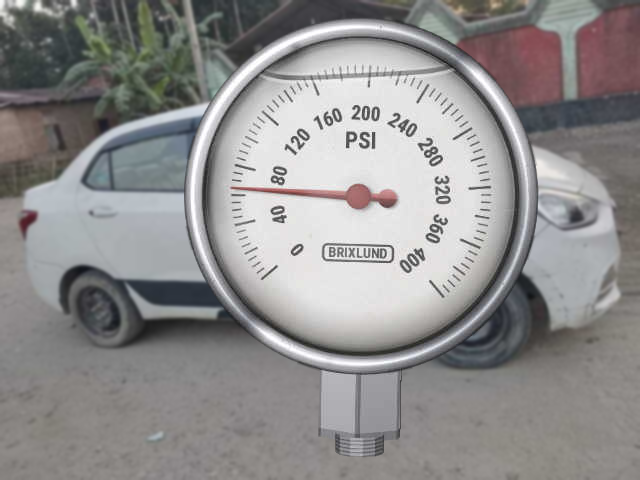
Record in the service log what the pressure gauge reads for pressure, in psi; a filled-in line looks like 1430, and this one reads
65
